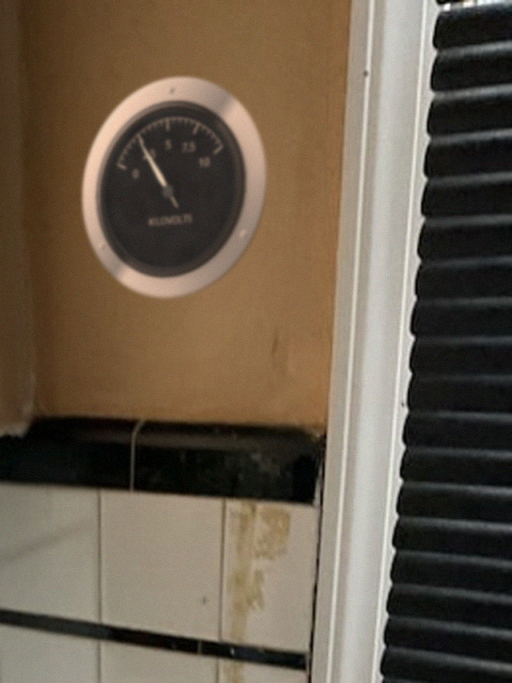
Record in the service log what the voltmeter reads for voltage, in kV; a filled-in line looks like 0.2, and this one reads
2.5
